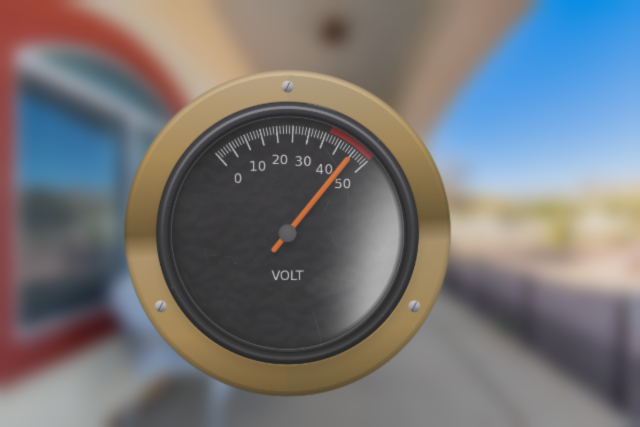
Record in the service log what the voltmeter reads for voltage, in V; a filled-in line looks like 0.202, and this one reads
45
